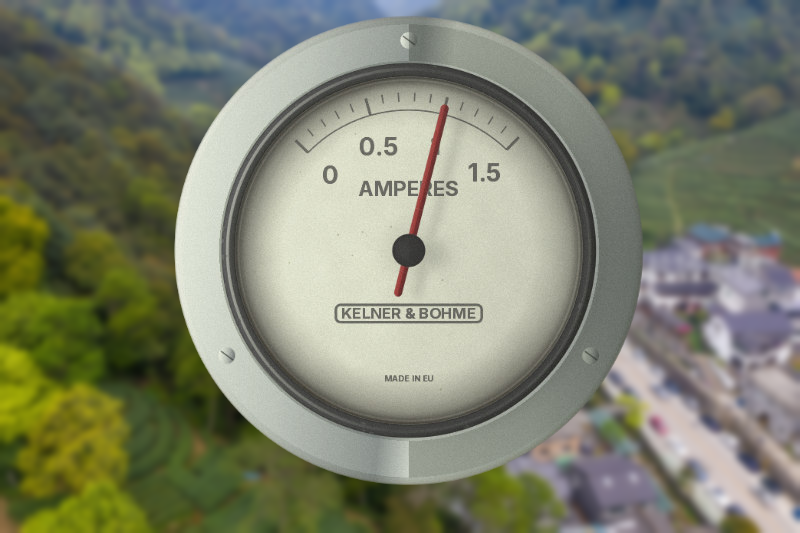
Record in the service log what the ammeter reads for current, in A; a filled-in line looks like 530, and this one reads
1
